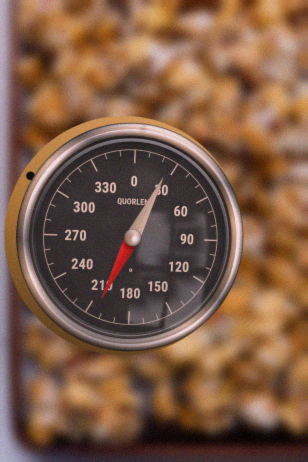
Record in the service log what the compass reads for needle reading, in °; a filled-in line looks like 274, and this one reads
205
